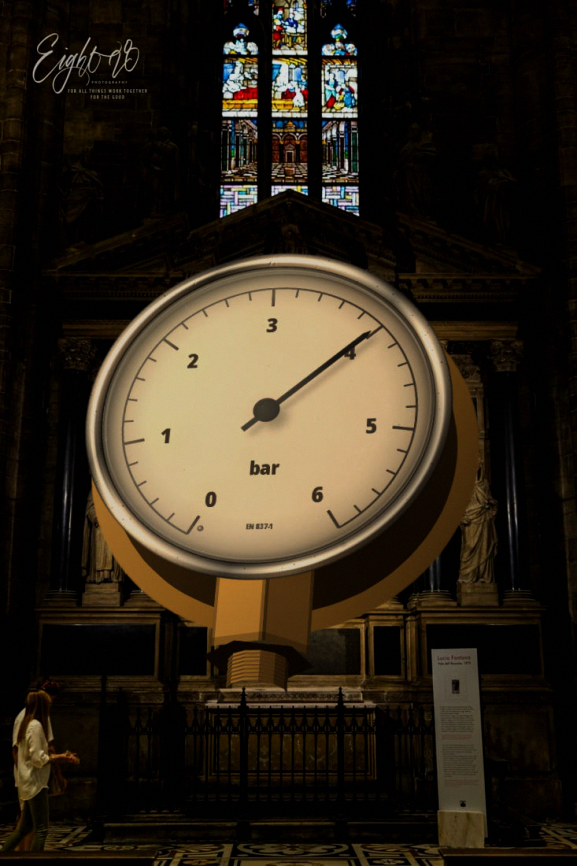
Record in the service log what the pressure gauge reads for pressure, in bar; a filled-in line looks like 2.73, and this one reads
4
